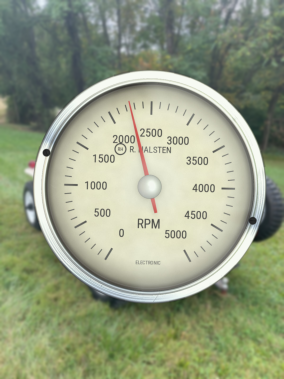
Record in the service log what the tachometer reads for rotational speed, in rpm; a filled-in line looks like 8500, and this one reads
2250
